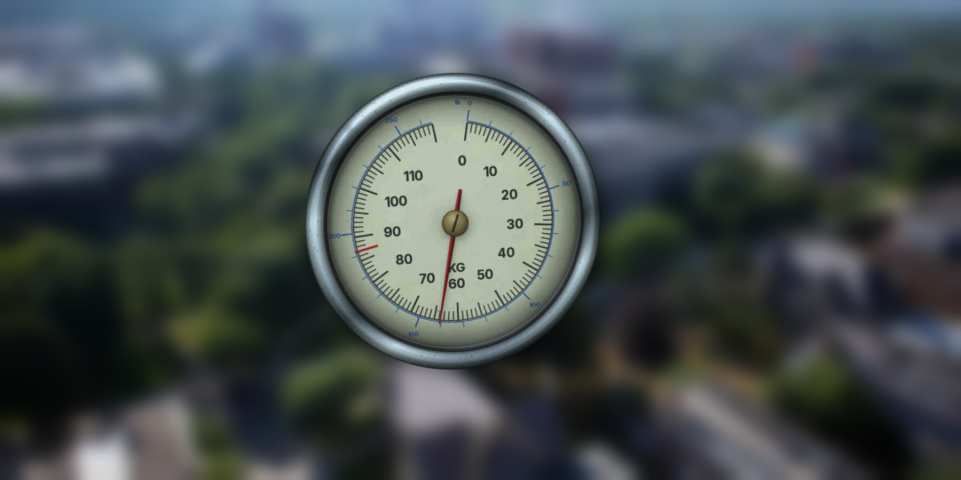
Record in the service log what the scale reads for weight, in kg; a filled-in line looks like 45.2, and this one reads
64
